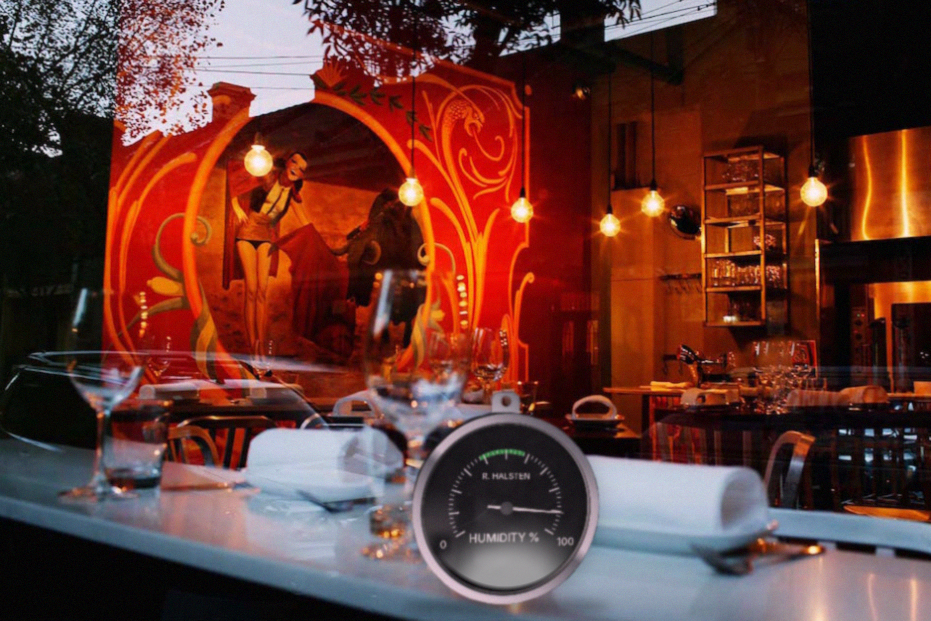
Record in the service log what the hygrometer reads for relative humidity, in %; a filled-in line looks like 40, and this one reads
90
